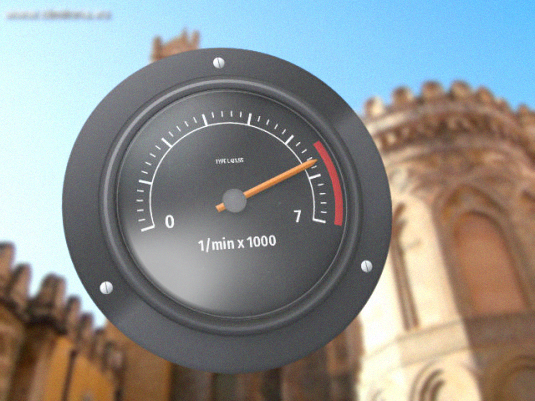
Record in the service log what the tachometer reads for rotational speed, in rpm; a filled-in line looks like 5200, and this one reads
5700
